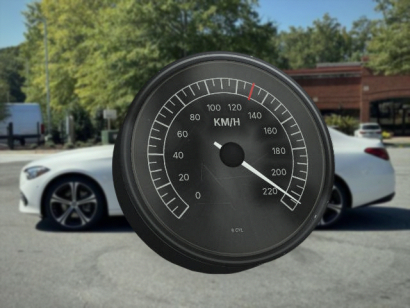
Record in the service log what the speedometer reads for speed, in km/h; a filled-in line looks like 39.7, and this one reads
215
